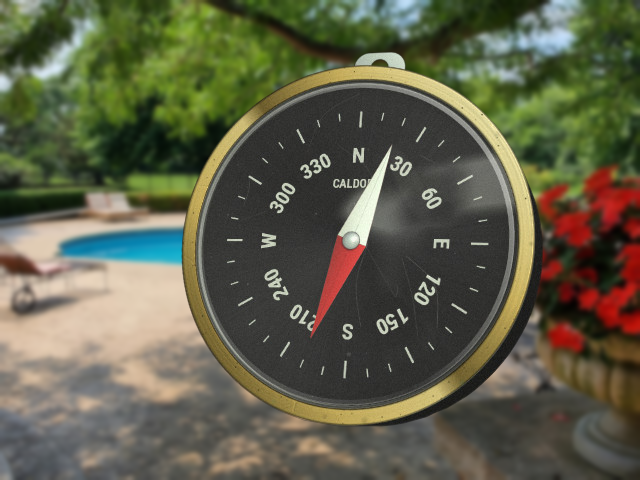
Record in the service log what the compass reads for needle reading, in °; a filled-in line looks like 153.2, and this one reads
200
